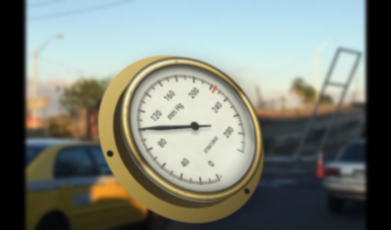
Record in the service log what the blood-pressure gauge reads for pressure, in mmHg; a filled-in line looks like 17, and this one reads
100
